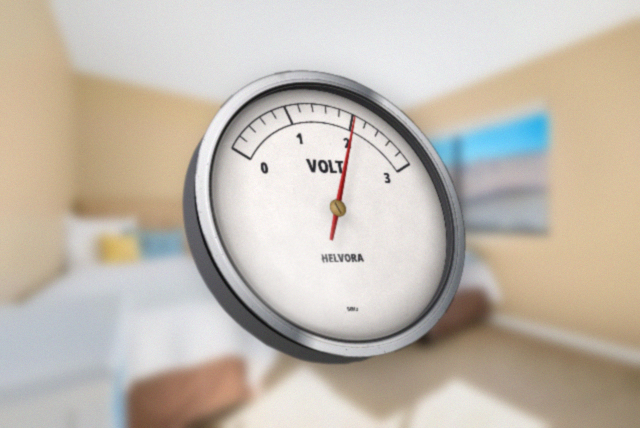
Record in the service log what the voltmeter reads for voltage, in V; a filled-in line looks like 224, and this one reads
2
